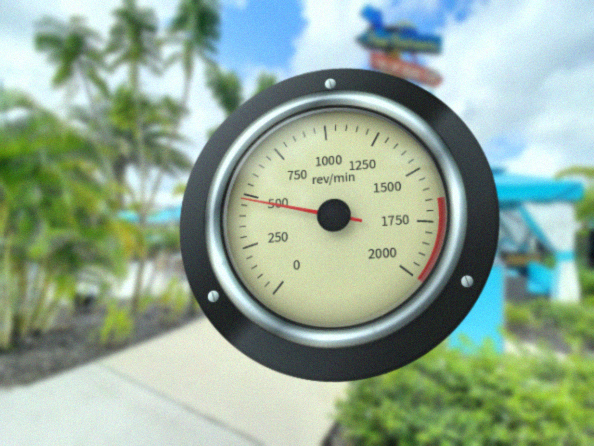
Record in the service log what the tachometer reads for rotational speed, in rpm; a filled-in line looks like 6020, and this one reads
475
